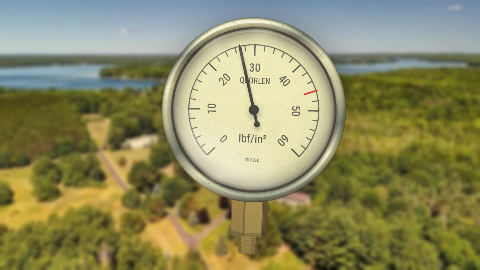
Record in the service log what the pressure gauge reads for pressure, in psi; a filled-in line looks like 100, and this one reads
27
